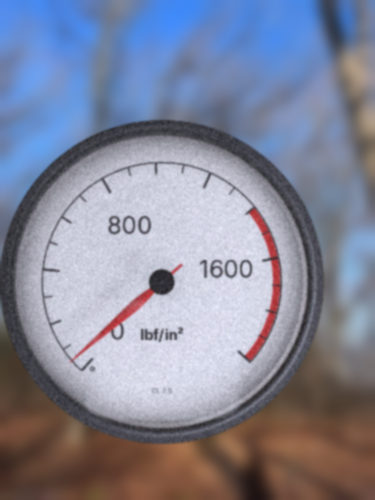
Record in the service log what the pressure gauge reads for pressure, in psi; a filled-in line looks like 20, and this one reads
50
